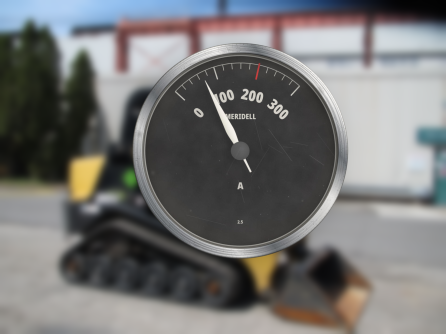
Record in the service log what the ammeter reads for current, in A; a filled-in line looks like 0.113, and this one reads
70
